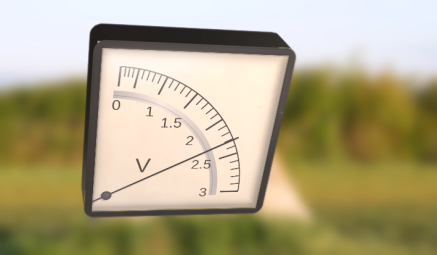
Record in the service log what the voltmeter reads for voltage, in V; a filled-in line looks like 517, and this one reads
2.3
